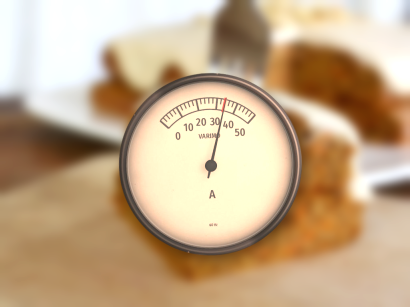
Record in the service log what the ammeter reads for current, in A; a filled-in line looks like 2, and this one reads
34
